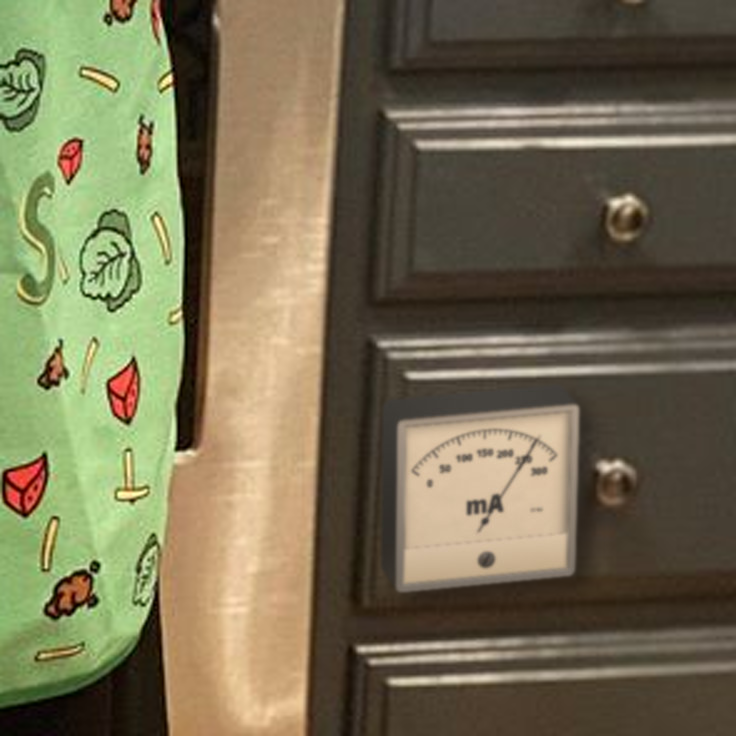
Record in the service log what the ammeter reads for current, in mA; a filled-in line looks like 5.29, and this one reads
250
